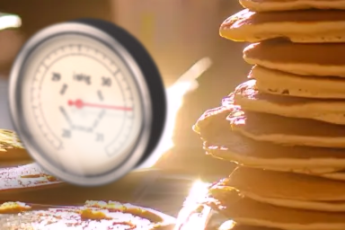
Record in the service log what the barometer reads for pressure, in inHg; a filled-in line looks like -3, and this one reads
30.4
